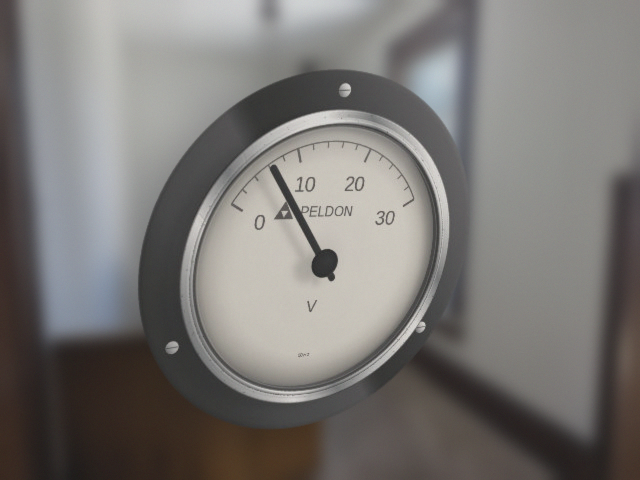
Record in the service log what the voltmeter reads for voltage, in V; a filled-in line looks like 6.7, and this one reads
6
